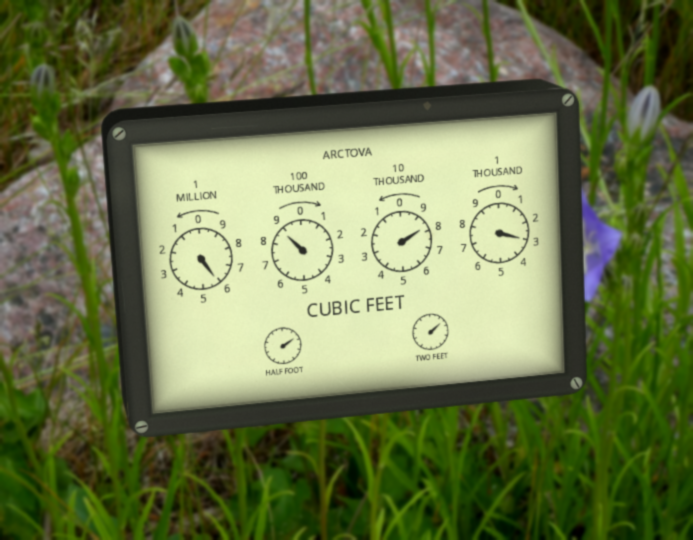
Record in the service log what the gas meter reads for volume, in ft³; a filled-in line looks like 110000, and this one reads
588300
